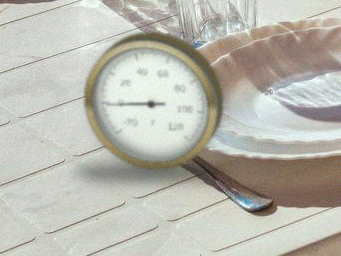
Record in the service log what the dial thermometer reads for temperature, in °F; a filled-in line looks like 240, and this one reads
0
